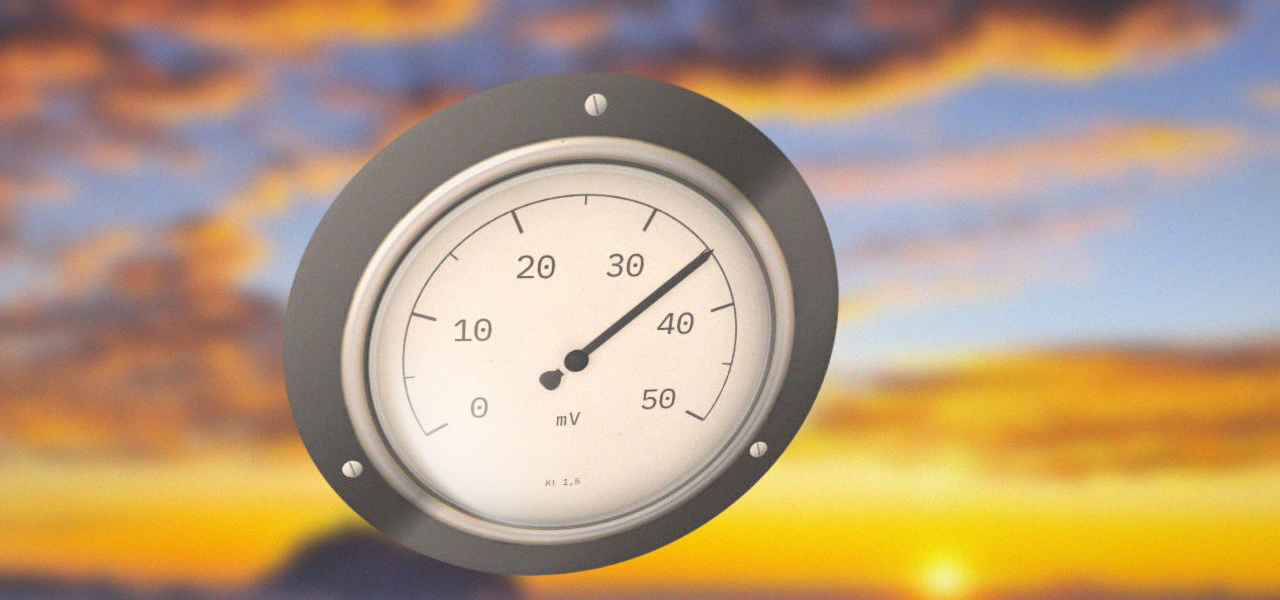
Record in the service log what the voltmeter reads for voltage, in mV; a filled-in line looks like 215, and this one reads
35
